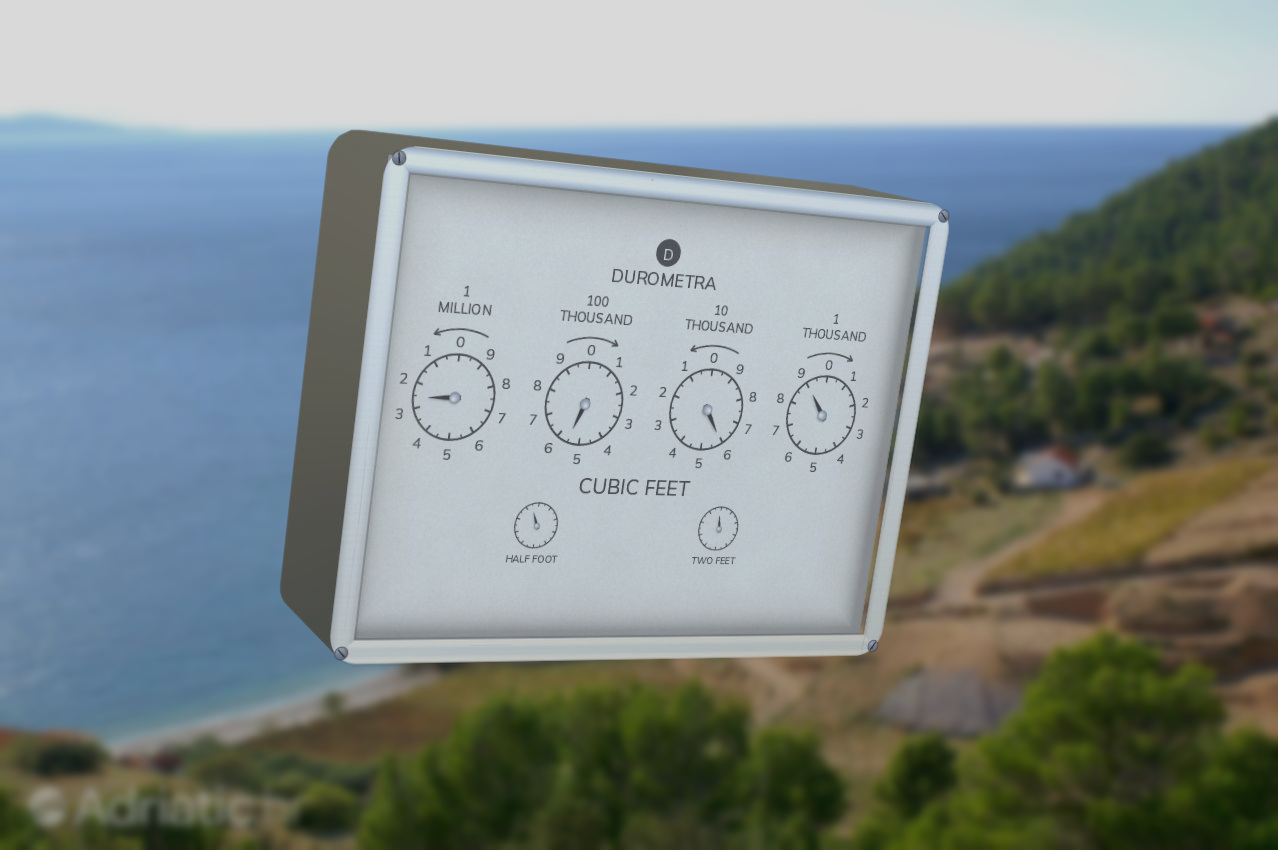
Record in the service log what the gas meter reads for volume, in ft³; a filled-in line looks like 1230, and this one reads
255900
